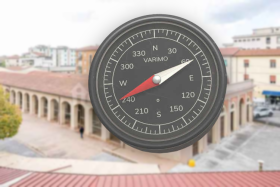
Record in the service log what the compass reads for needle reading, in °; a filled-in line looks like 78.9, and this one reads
245
